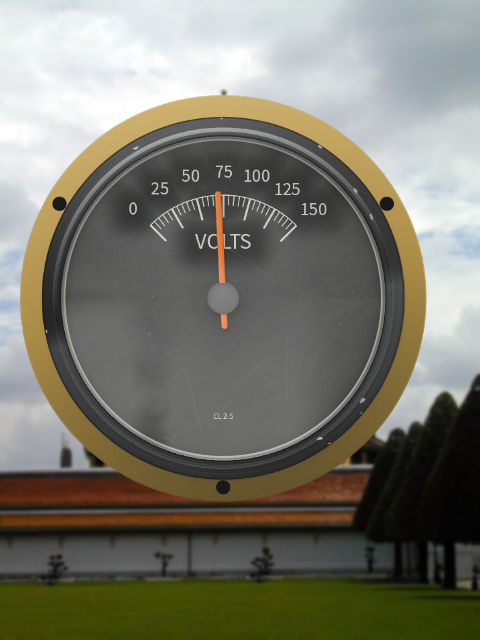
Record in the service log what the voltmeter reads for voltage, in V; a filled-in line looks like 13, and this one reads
70
